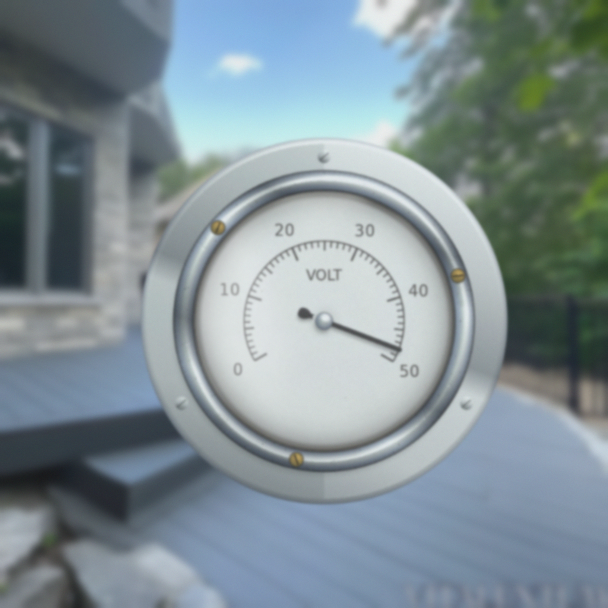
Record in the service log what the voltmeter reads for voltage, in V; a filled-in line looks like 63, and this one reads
48
